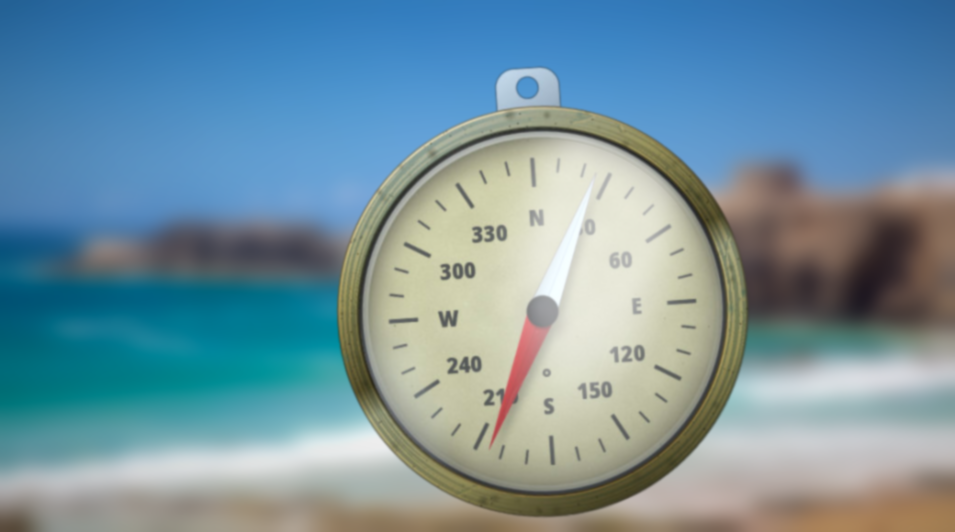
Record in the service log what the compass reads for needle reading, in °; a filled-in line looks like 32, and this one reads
205
